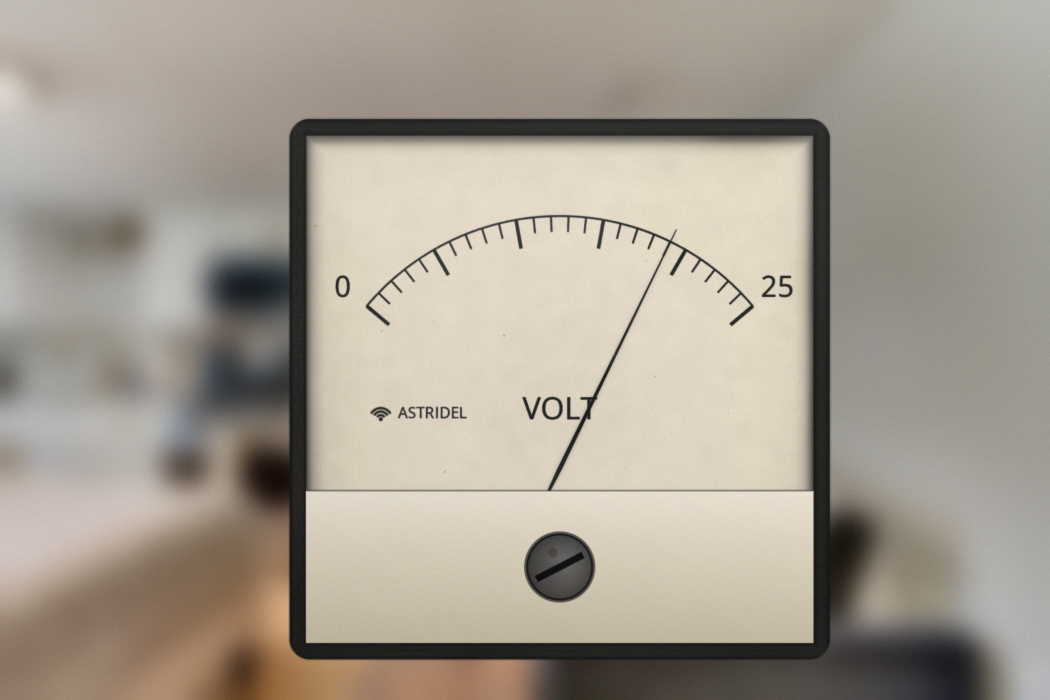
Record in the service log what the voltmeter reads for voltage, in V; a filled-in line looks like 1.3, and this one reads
19
